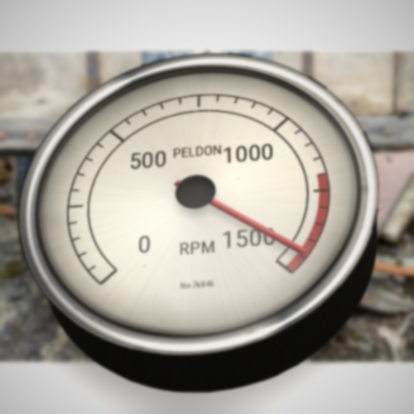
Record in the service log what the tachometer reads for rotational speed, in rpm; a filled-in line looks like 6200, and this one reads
1450
